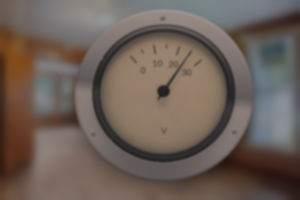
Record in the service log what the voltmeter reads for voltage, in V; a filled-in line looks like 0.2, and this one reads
25
